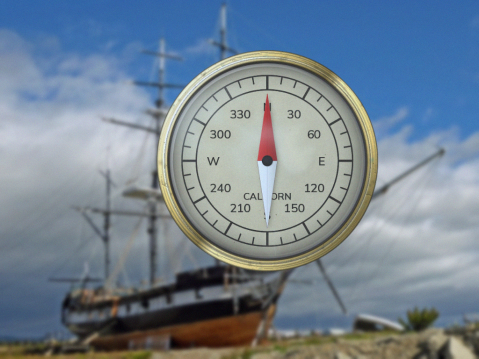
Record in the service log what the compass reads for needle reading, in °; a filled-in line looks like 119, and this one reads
0
